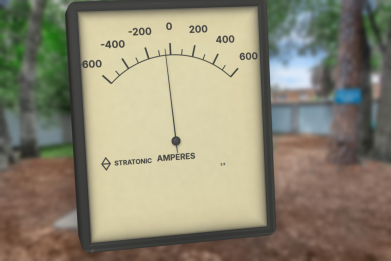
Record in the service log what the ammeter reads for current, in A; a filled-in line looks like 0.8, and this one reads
-50
